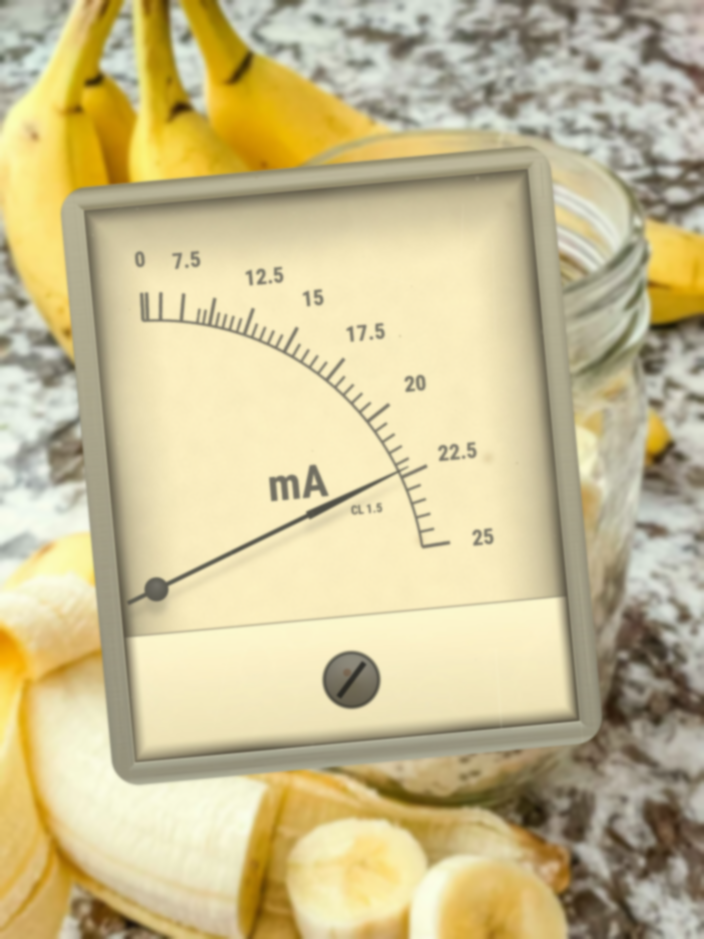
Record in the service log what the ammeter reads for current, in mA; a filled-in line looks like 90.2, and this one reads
22.25
